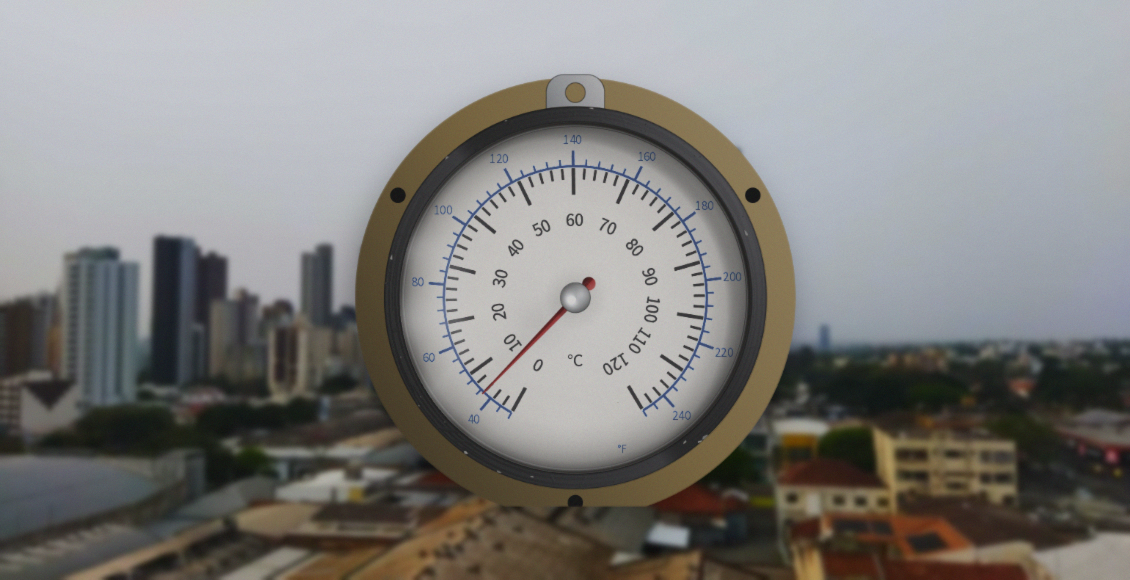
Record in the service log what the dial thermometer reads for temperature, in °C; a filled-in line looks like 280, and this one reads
6
